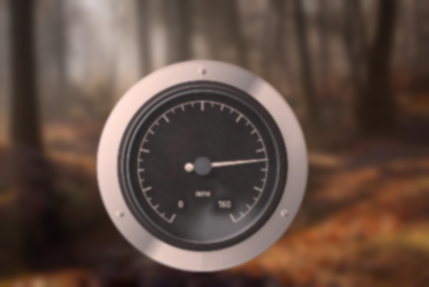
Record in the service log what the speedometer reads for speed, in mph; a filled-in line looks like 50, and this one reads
125
